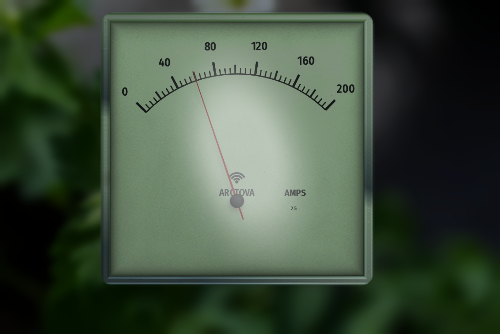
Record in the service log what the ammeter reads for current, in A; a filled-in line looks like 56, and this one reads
60
